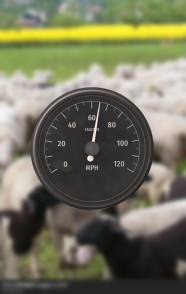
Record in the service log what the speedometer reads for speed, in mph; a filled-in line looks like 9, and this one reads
65
